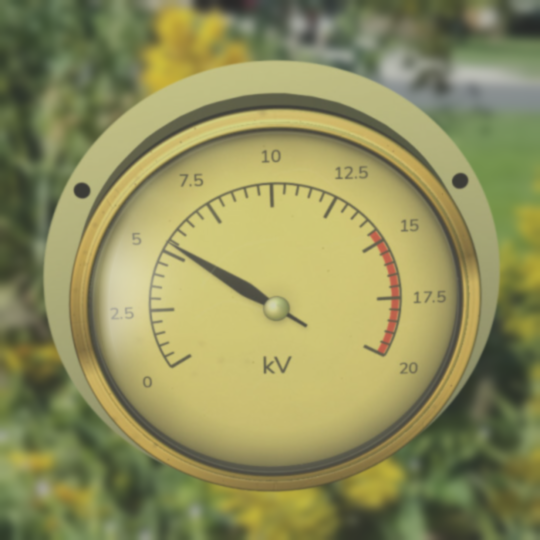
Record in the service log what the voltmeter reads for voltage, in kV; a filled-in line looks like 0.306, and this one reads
5.5
